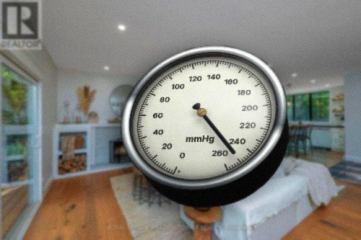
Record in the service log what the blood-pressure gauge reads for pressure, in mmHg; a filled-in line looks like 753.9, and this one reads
250
